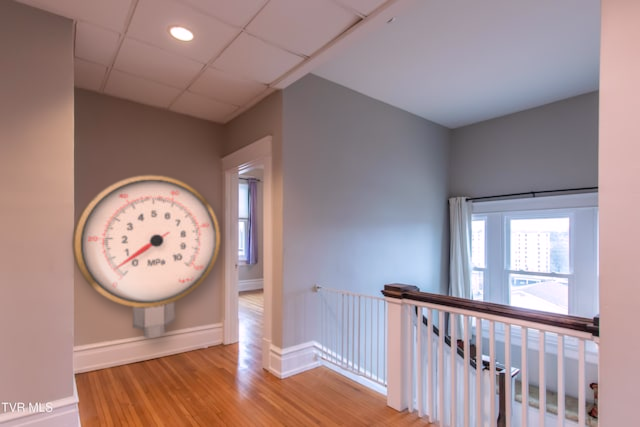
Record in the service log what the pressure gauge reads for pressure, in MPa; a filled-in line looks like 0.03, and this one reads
0.5
